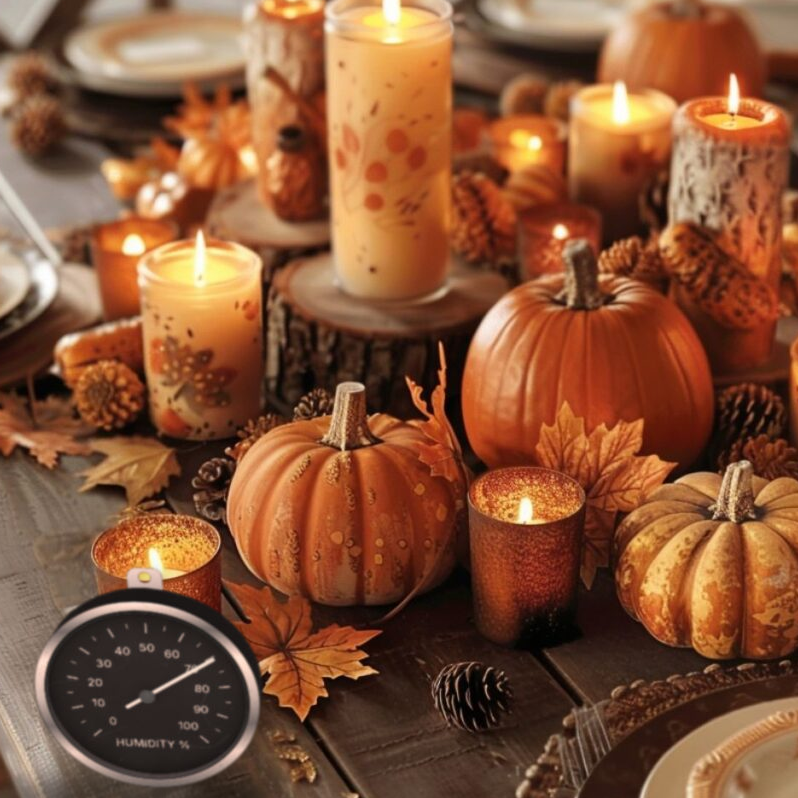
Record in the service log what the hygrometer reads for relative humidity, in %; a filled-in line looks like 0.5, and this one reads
70
